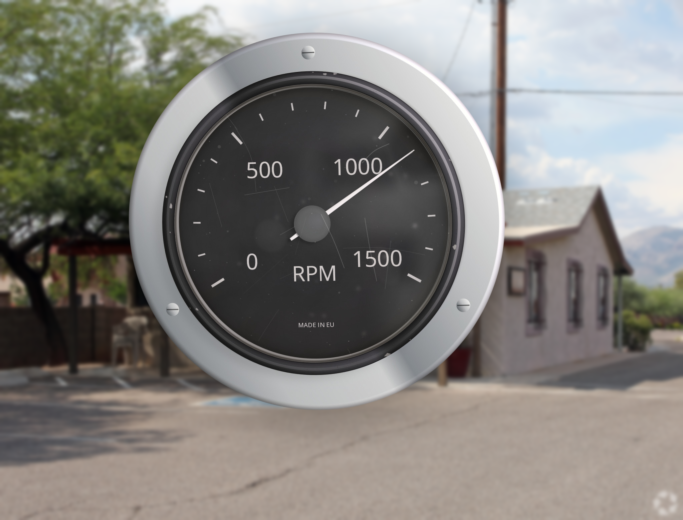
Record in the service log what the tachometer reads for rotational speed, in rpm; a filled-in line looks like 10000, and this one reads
1100
